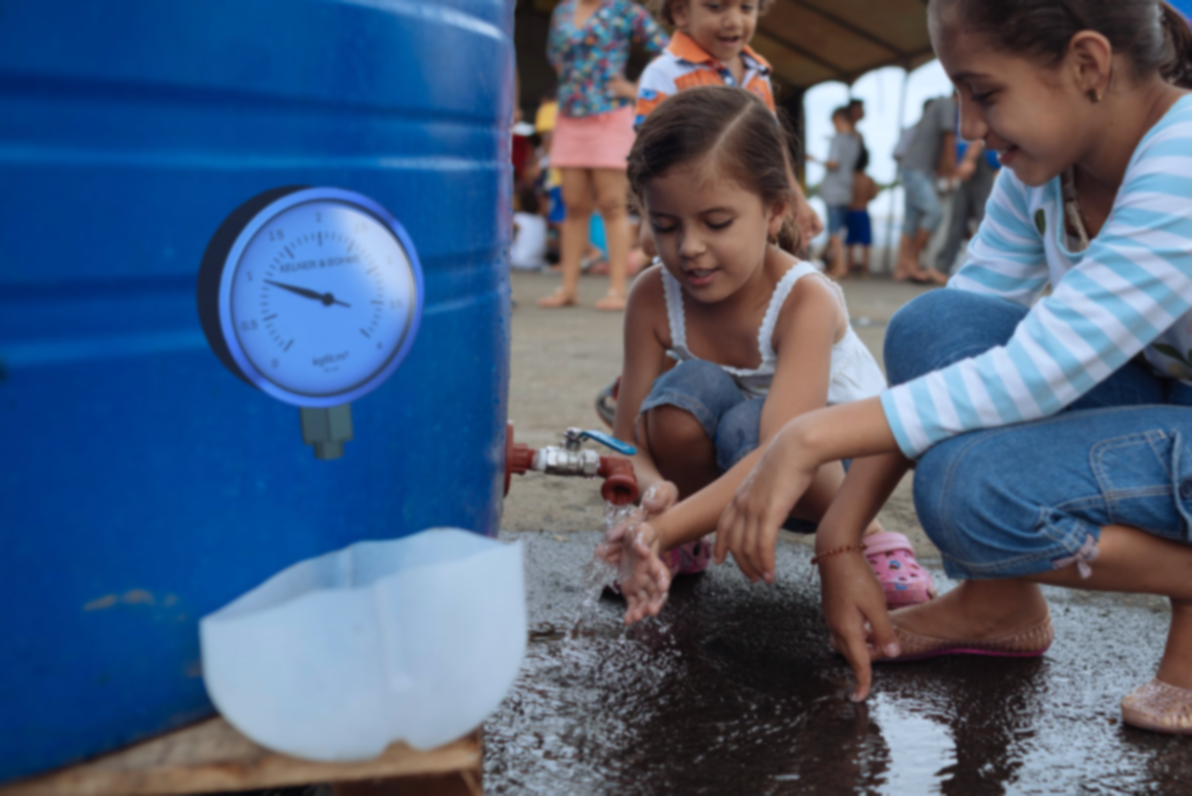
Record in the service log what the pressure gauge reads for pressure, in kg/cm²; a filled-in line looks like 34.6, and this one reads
1
